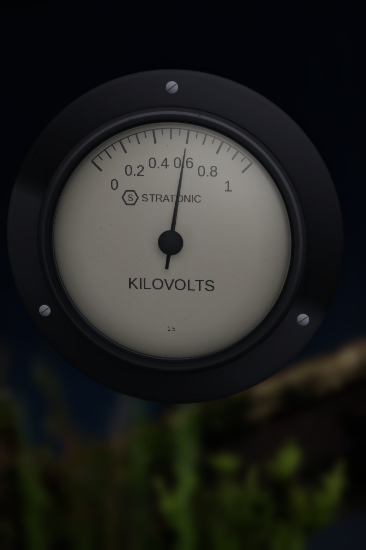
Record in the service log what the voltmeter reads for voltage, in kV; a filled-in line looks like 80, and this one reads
0.6
